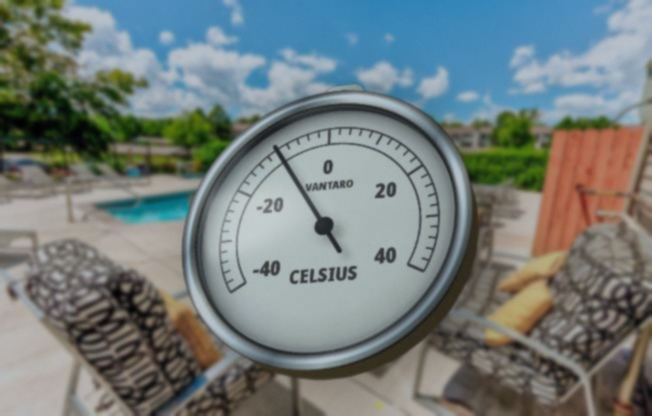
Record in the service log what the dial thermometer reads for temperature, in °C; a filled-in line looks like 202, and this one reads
-10
